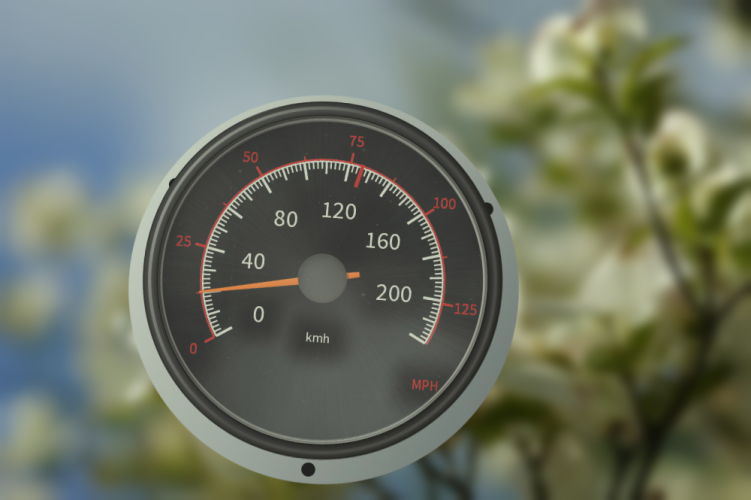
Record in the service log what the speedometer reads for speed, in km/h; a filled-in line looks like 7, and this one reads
20
